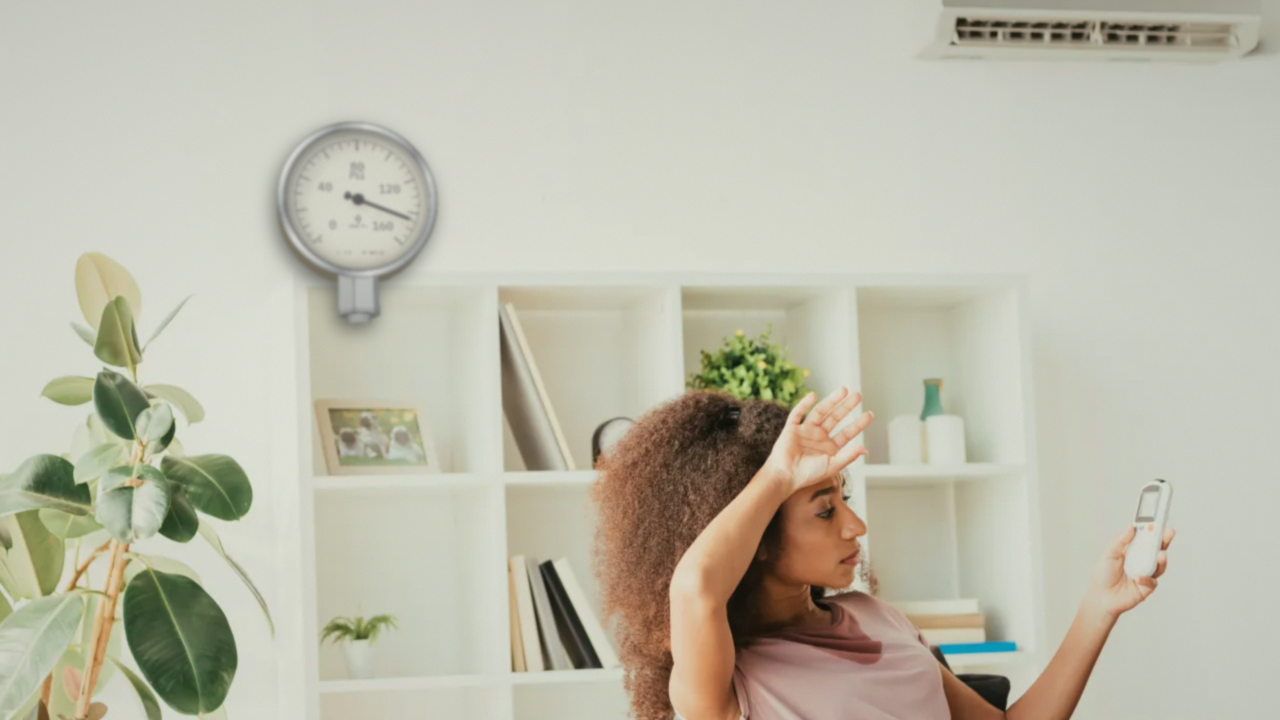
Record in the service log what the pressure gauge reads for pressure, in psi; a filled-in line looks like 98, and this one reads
145
